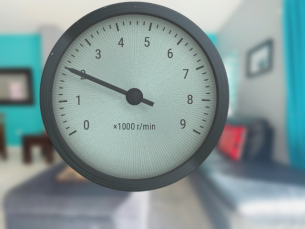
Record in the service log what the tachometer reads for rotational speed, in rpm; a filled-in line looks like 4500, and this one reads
2000
